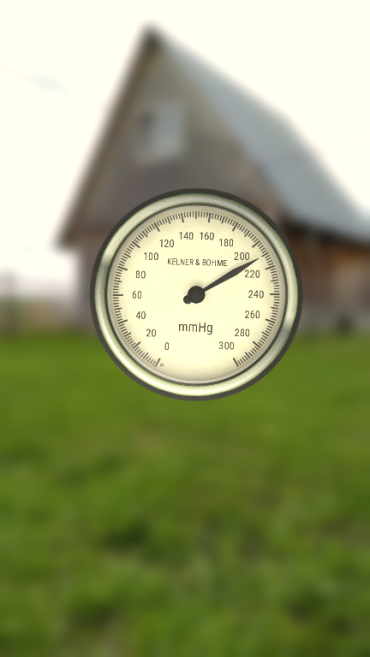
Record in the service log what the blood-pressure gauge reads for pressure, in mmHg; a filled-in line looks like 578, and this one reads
210
